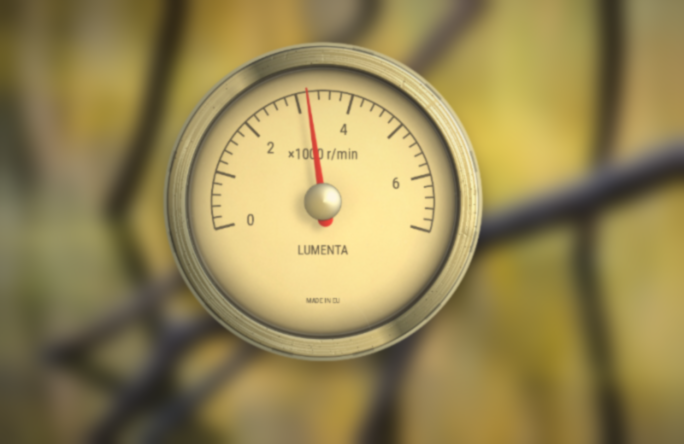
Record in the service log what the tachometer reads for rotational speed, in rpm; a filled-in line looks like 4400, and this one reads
3200
